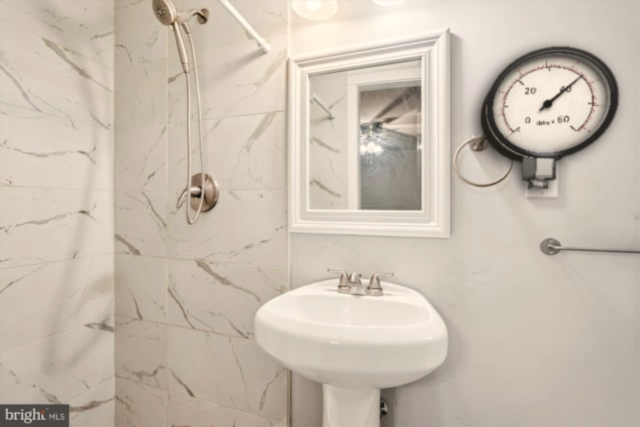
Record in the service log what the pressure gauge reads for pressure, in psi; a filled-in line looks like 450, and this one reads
40
